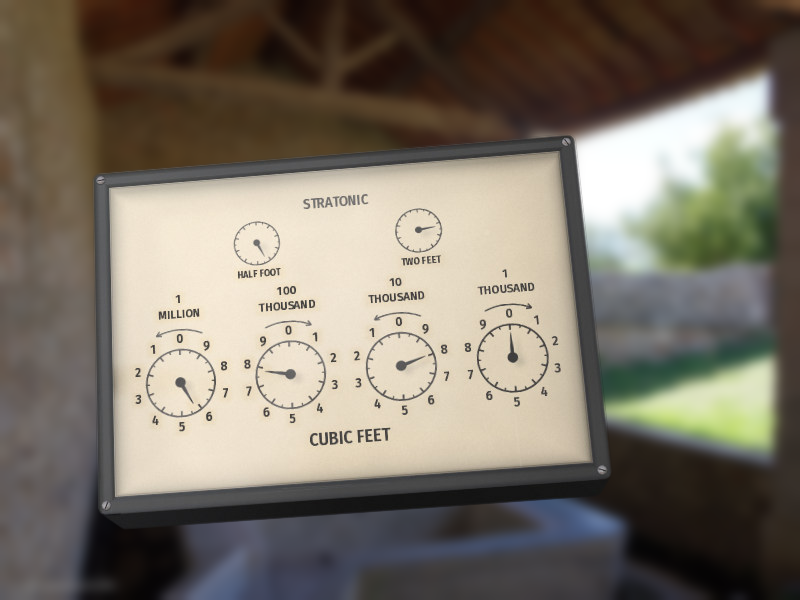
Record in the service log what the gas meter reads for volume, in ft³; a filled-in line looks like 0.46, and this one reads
578000
